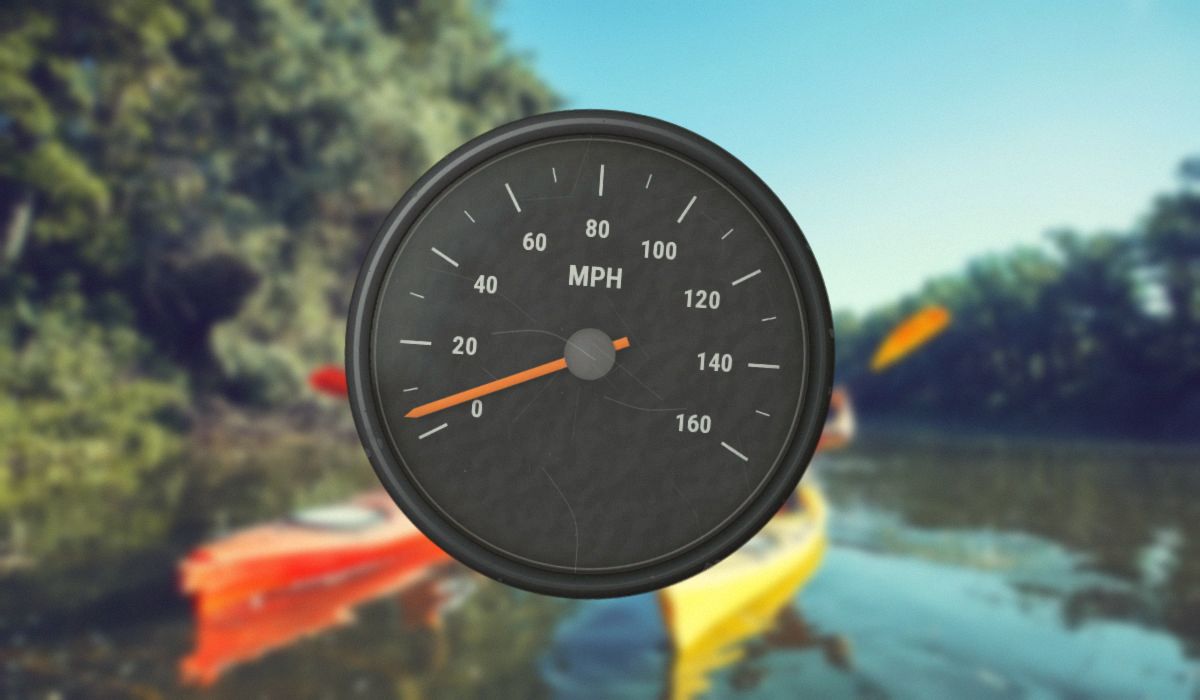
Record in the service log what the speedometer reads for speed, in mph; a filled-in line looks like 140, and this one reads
5
